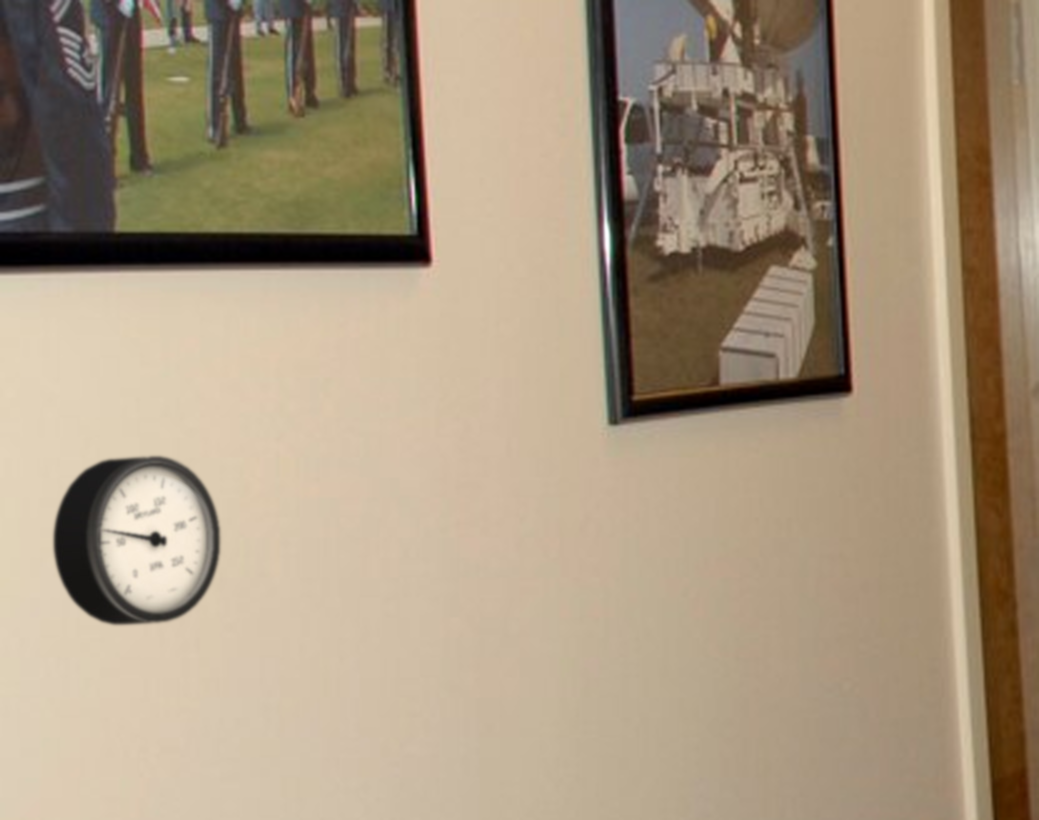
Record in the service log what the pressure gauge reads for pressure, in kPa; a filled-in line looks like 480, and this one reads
60
